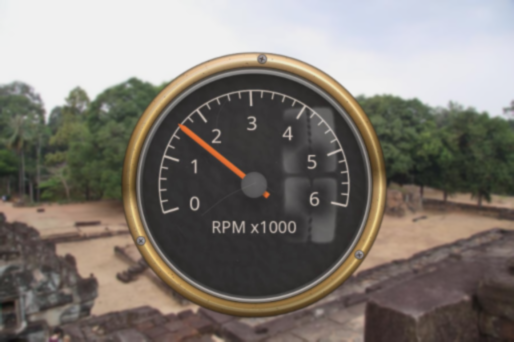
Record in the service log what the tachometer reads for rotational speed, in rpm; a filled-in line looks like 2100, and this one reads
1600
